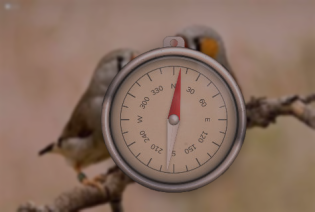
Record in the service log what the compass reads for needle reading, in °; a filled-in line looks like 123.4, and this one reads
7.5
